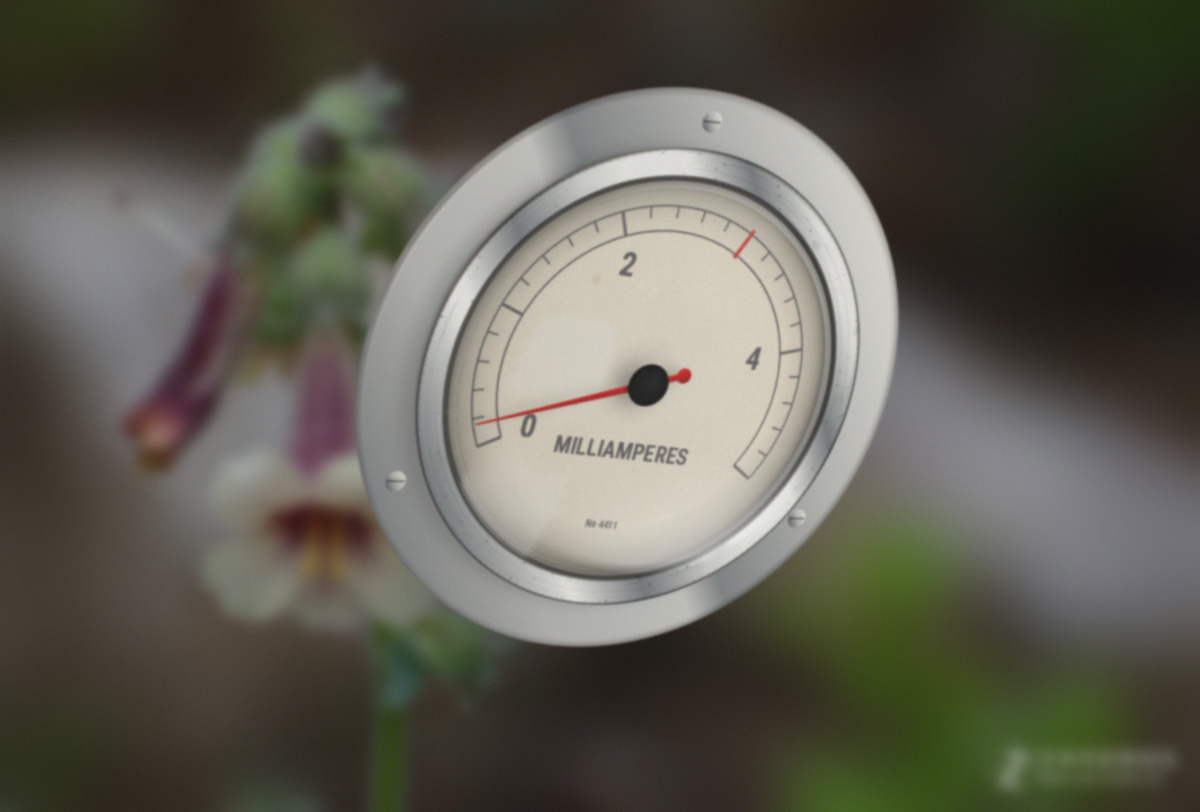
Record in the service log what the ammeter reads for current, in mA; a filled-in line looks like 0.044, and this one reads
0.2
